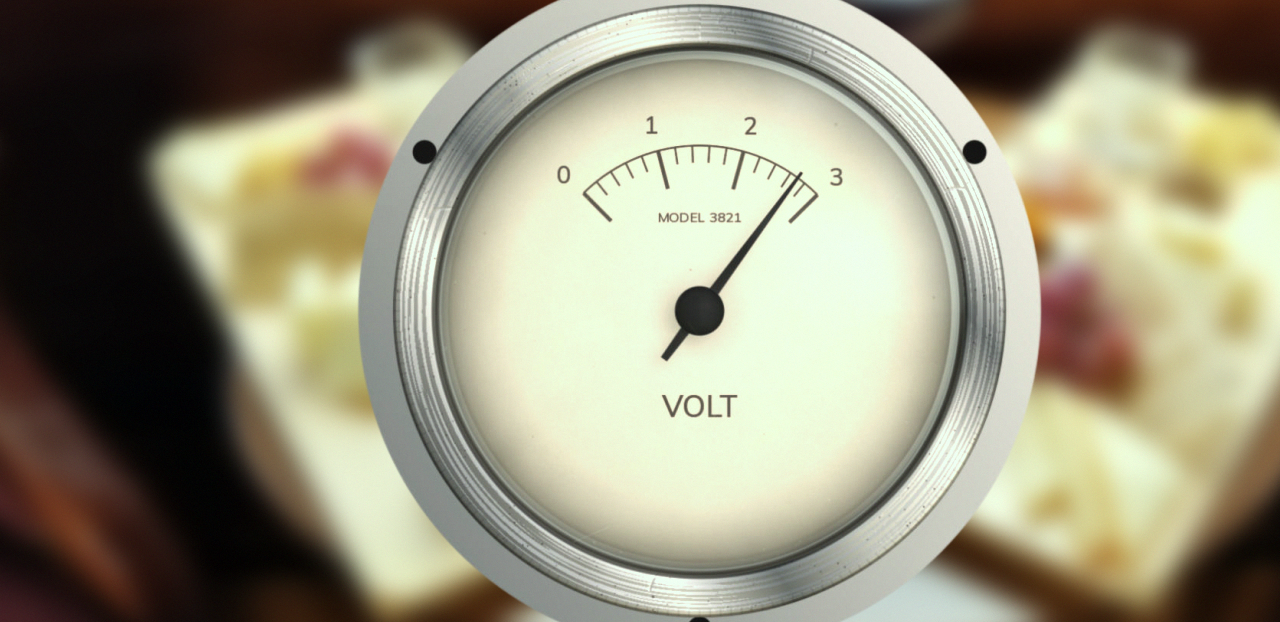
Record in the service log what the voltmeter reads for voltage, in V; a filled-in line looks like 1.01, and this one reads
2.7
